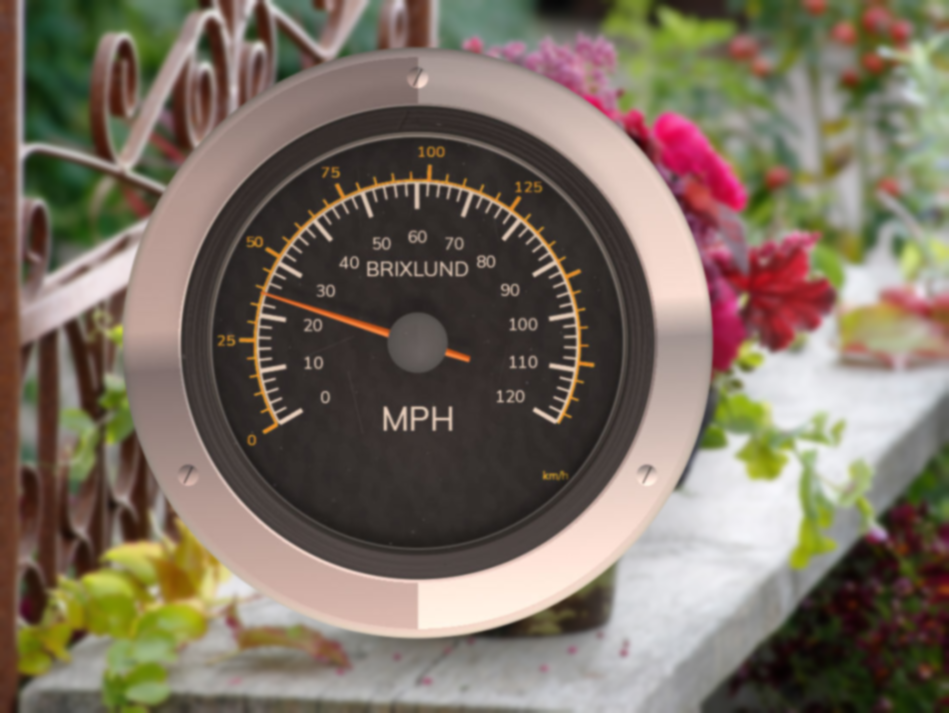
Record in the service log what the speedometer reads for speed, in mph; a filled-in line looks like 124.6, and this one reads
24
